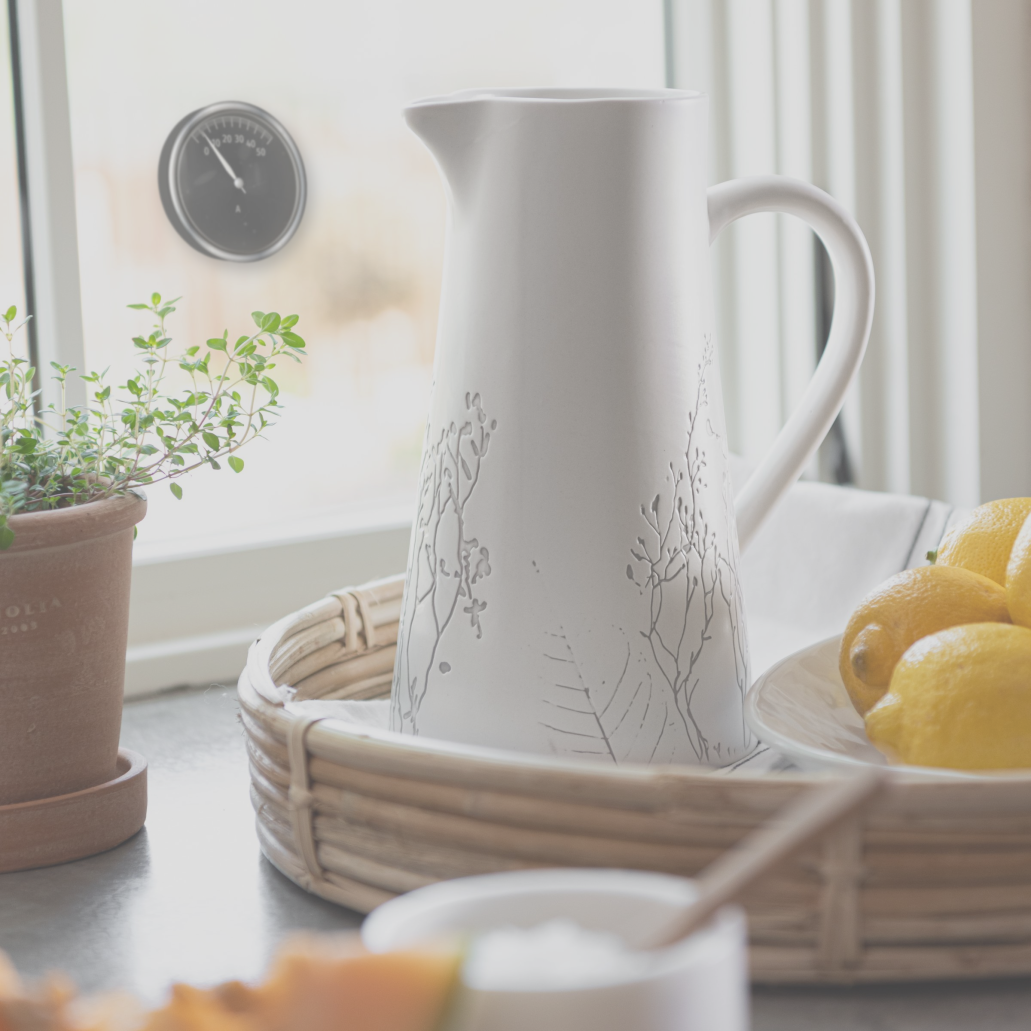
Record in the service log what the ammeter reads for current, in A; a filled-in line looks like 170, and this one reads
5
